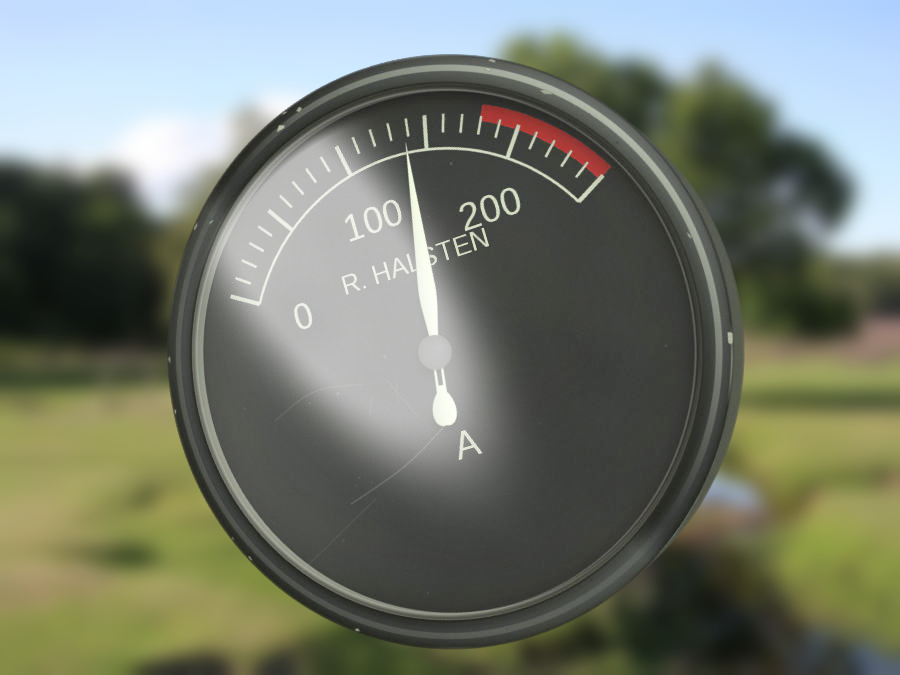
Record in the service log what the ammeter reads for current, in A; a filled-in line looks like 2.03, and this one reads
140
